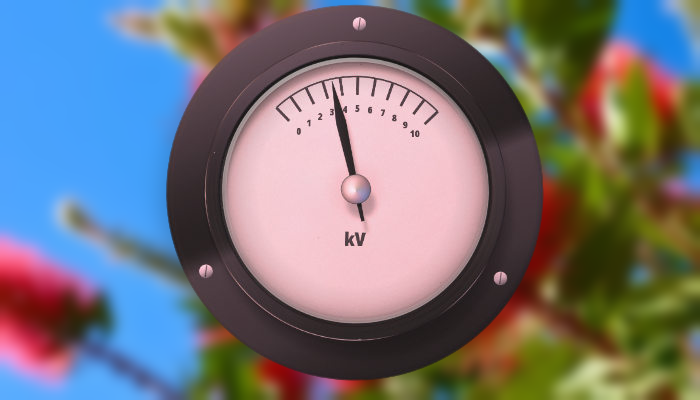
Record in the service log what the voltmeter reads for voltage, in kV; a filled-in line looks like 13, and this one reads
3.5
